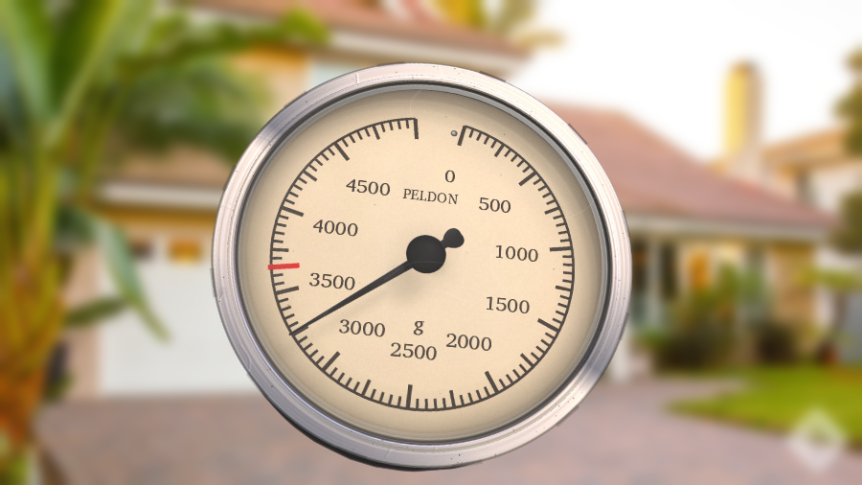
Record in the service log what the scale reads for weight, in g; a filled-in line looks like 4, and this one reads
3250
